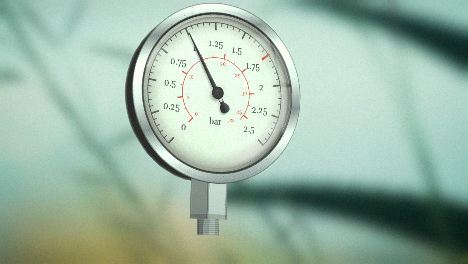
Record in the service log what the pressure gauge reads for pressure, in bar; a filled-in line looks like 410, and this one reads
1
